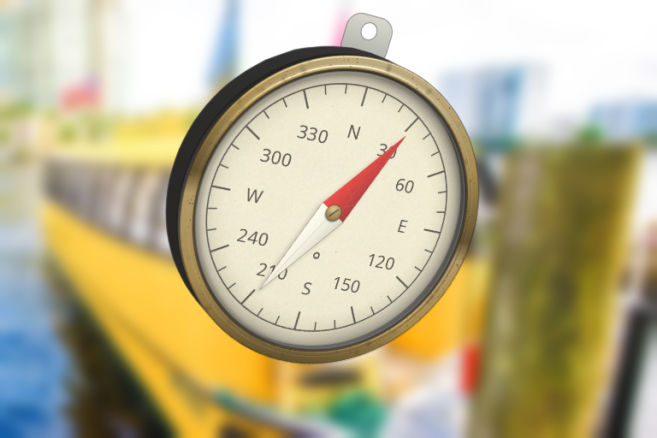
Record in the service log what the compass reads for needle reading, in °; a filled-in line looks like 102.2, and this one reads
30
